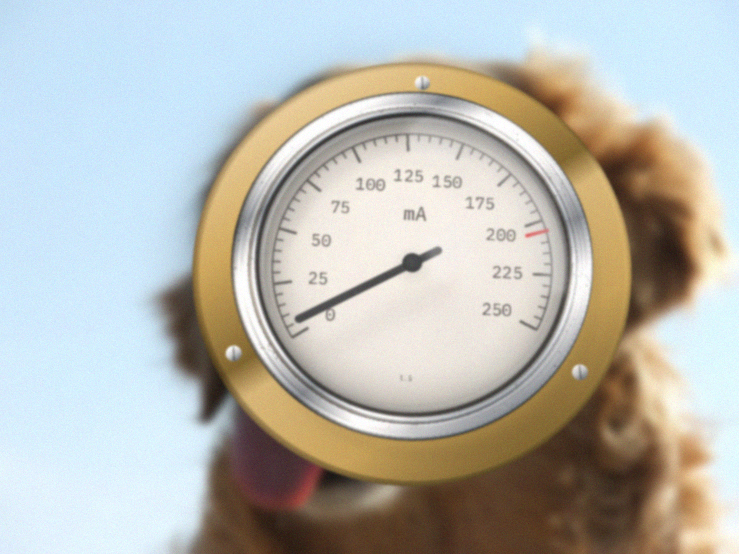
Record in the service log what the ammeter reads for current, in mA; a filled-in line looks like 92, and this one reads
5
